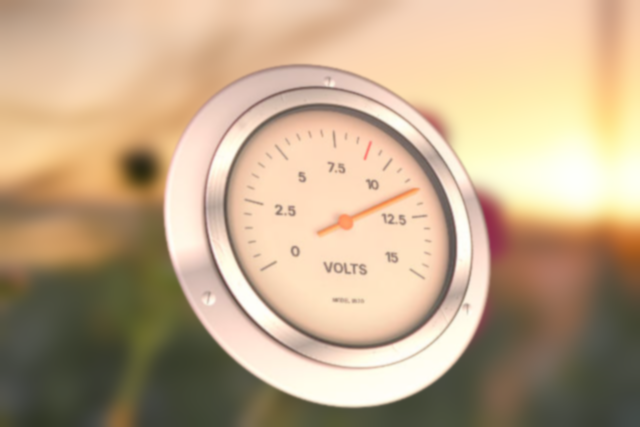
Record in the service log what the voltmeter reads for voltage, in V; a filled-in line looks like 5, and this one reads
11.5
